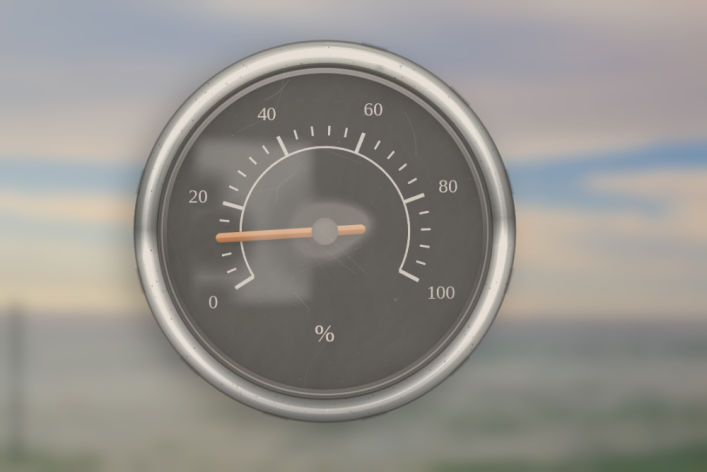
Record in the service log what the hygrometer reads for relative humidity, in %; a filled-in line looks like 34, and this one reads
12
